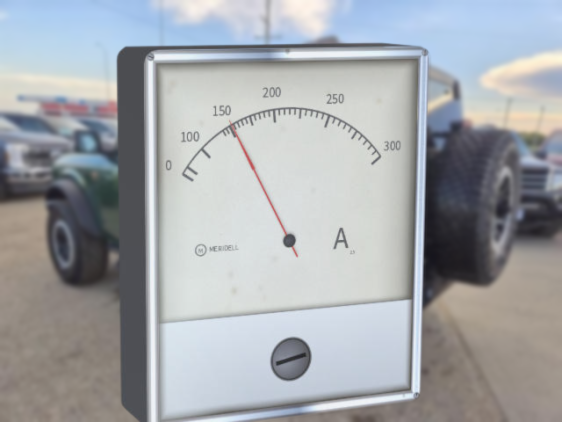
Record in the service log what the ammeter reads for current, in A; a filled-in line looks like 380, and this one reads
150
